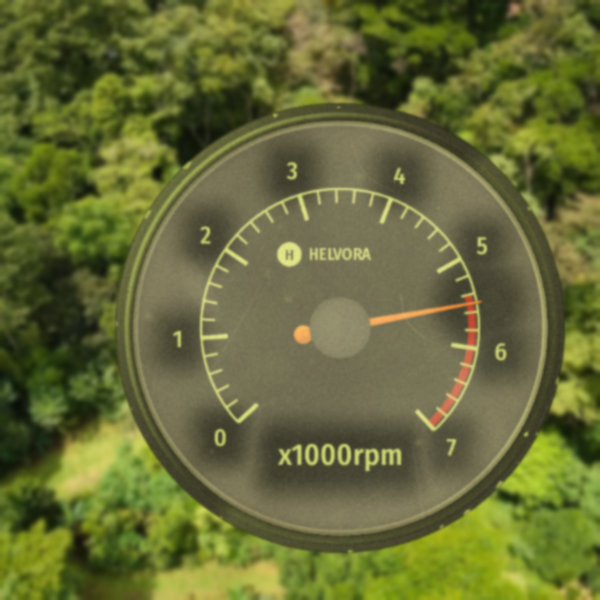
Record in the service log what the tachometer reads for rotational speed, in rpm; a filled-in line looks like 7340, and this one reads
5500
